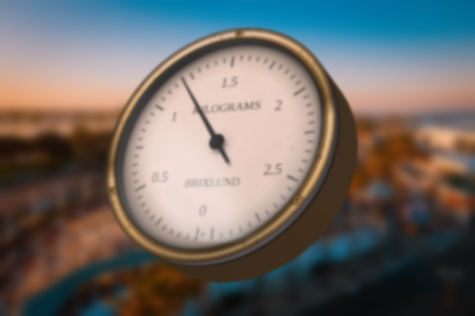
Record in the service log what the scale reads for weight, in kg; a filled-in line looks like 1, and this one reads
1.2
